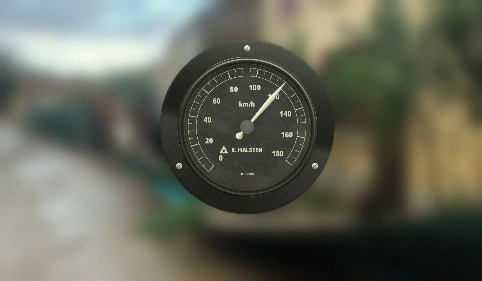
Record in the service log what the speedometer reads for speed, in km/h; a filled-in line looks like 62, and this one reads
120
